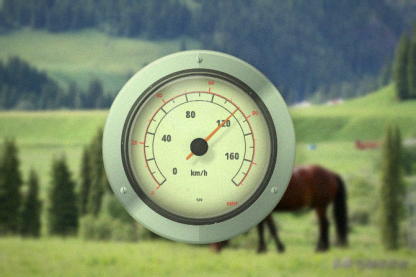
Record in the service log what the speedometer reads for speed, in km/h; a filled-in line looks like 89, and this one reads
120
